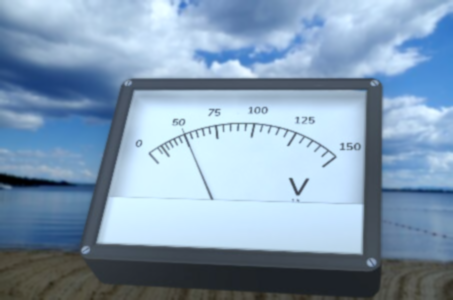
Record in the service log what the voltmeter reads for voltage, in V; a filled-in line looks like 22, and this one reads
50
